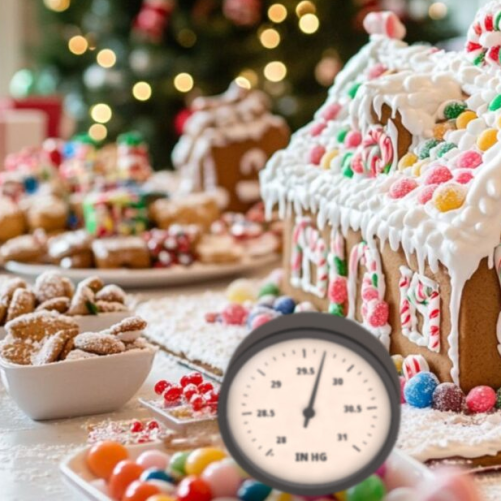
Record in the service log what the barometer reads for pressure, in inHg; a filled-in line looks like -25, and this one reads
29.7
